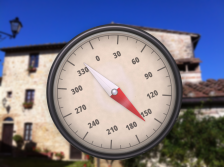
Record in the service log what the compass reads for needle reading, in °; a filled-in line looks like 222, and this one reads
160
